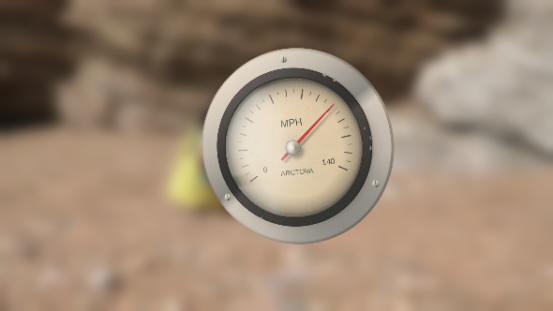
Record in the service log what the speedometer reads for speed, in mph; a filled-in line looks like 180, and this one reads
100
